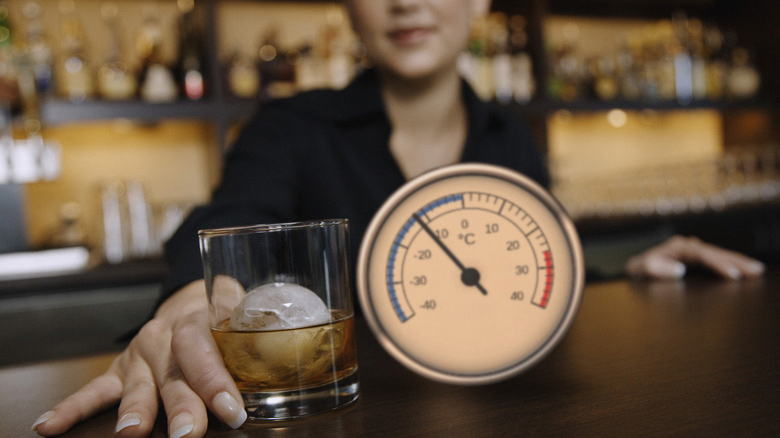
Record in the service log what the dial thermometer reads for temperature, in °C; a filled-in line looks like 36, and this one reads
-12
